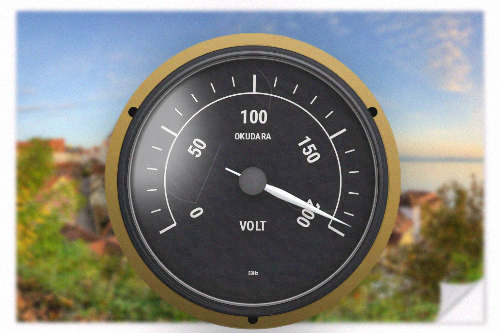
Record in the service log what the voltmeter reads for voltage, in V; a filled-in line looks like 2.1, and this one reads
195
